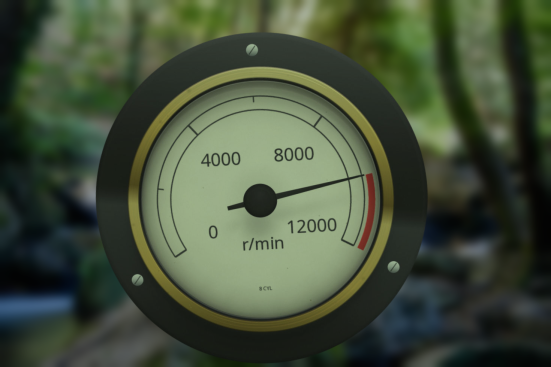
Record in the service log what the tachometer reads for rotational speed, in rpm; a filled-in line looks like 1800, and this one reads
10000
